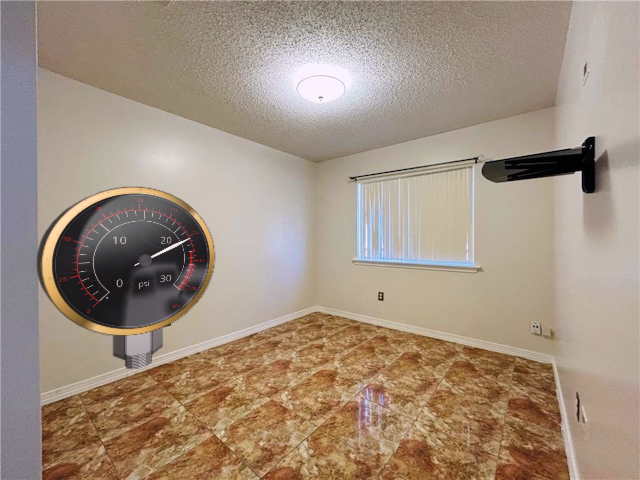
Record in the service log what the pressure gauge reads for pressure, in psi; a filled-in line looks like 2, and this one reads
22
